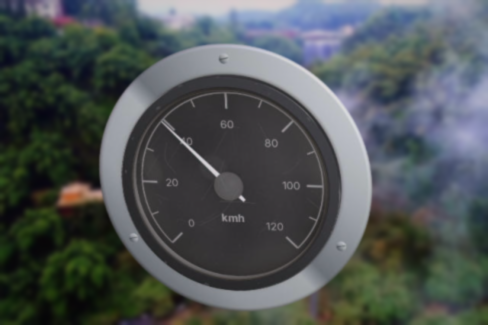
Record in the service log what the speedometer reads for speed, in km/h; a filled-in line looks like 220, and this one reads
40
